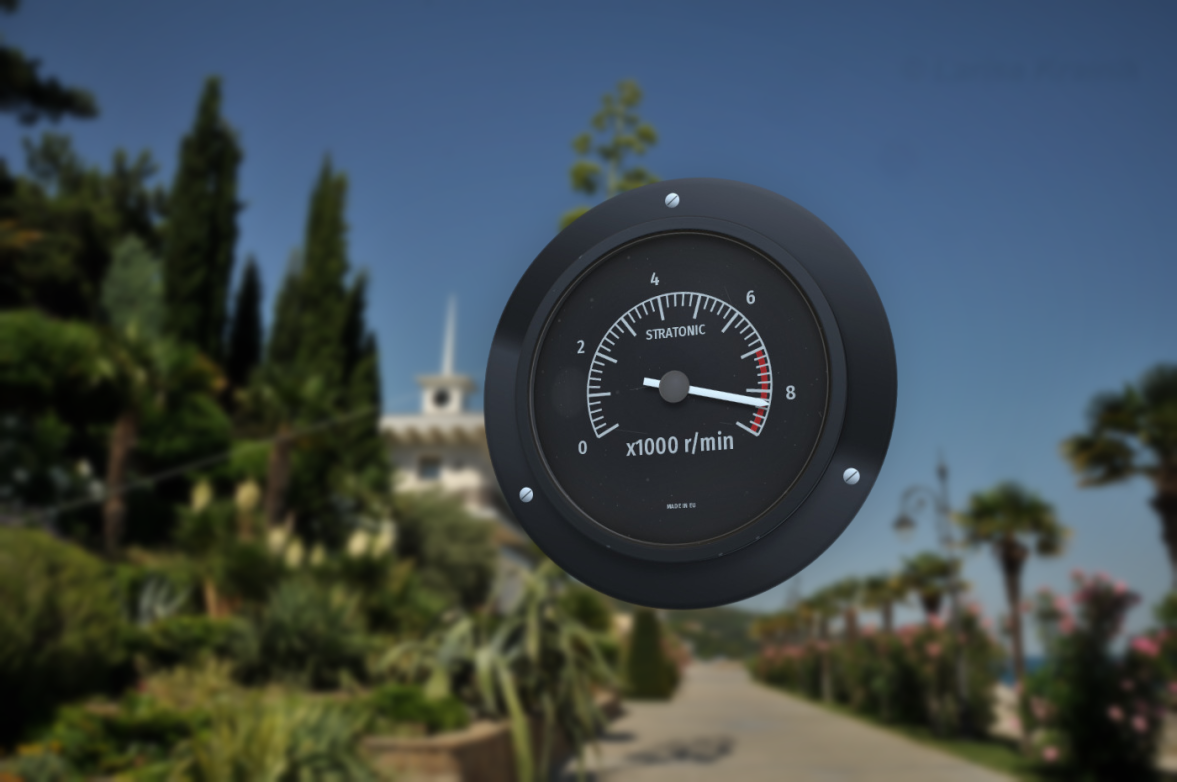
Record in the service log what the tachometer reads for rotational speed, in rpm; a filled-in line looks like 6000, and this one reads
8300
